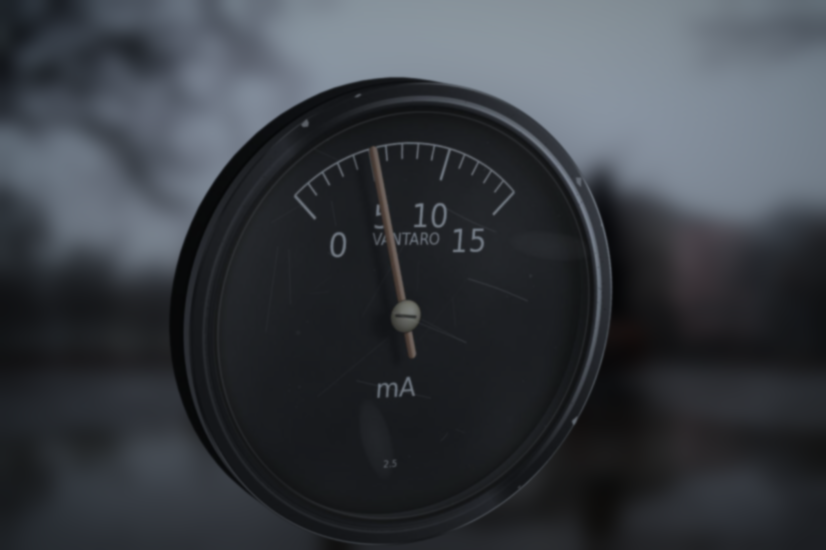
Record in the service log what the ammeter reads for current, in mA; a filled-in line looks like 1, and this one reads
5
